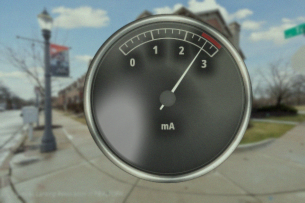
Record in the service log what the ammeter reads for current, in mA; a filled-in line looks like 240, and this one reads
2.6
